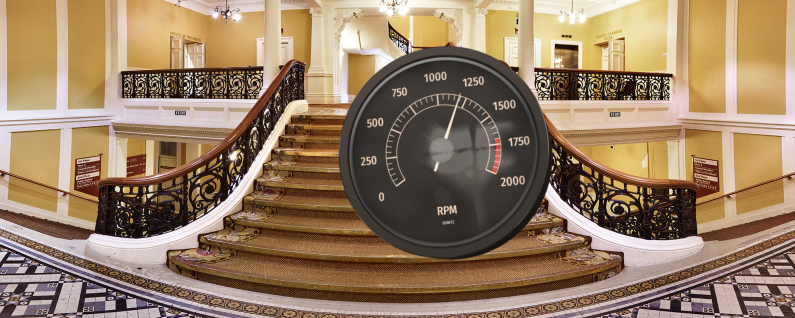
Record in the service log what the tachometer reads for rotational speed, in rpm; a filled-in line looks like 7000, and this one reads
1200
